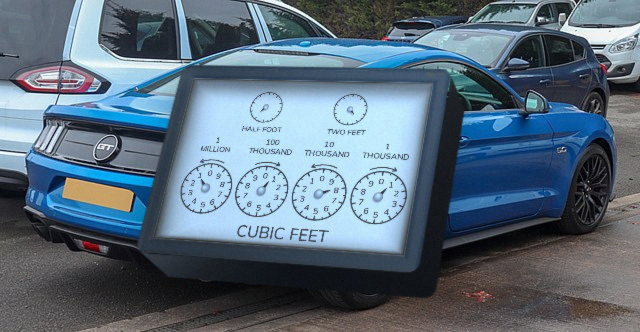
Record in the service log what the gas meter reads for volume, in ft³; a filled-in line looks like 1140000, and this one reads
108100
